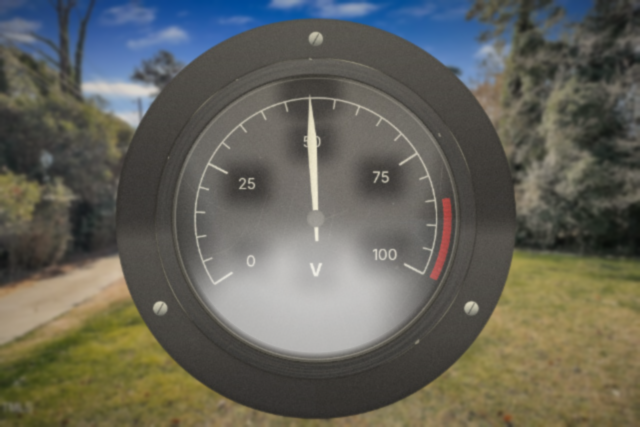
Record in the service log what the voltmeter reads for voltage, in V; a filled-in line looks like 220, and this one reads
50
